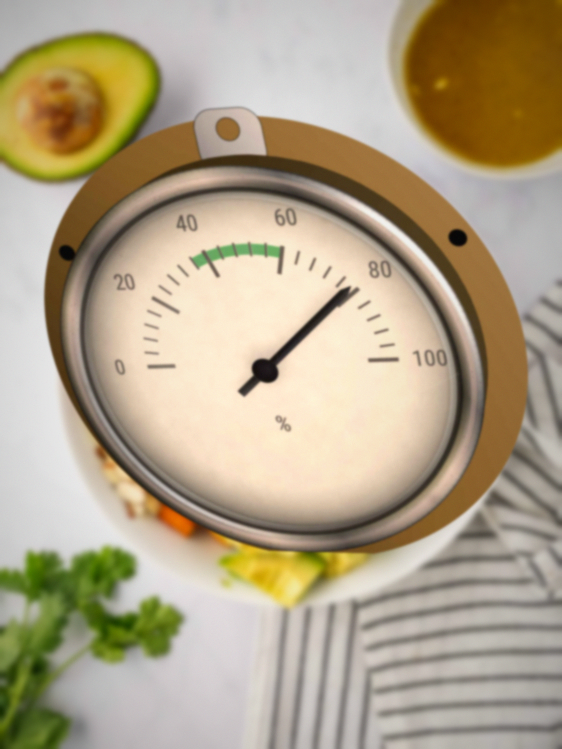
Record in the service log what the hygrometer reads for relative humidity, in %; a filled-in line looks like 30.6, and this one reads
78
